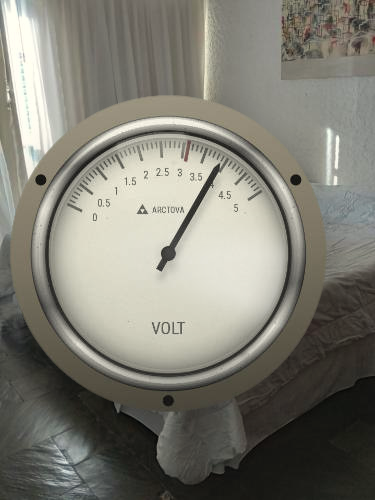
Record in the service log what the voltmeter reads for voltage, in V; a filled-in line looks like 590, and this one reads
3.9
